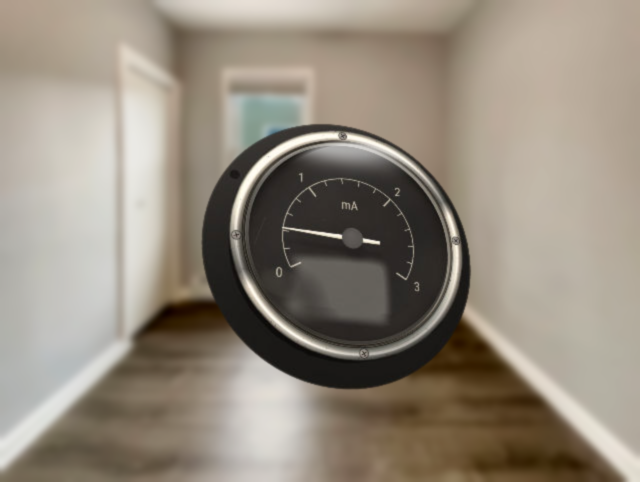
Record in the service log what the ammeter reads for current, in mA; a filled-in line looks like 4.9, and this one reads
0.4
